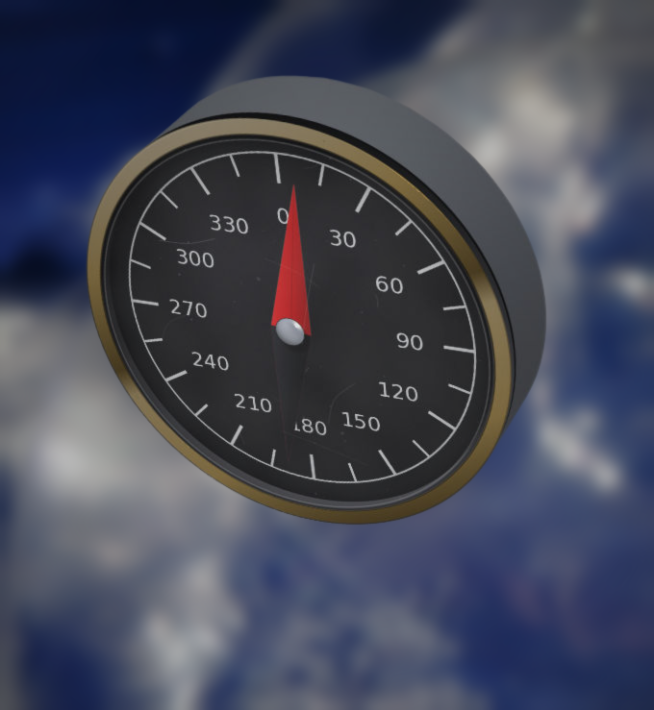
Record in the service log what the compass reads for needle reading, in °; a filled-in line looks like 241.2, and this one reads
7.5
